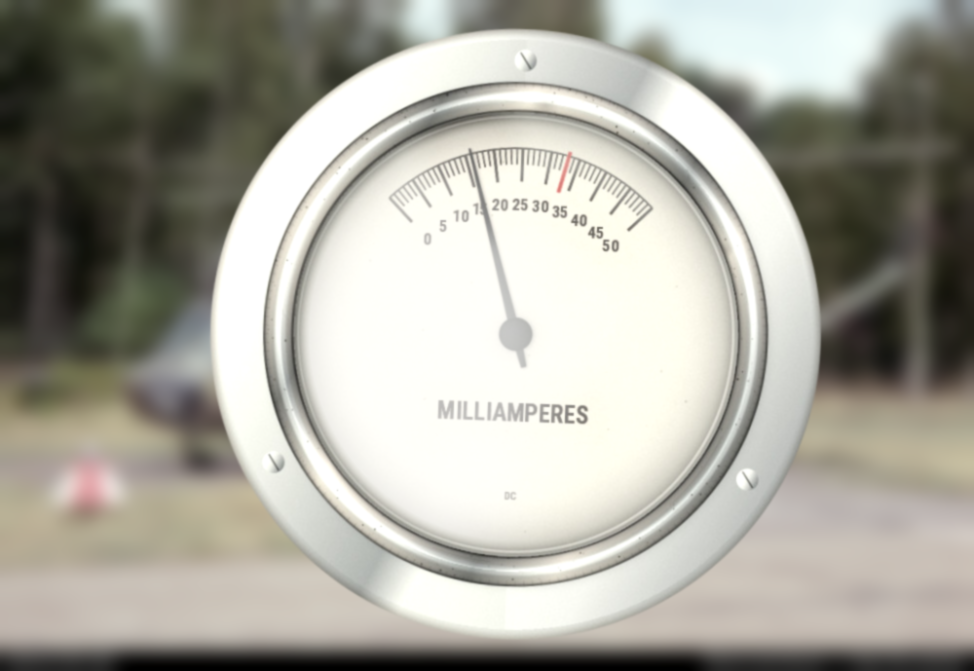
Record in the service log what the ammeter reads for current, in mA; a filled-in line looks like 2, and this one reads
16
